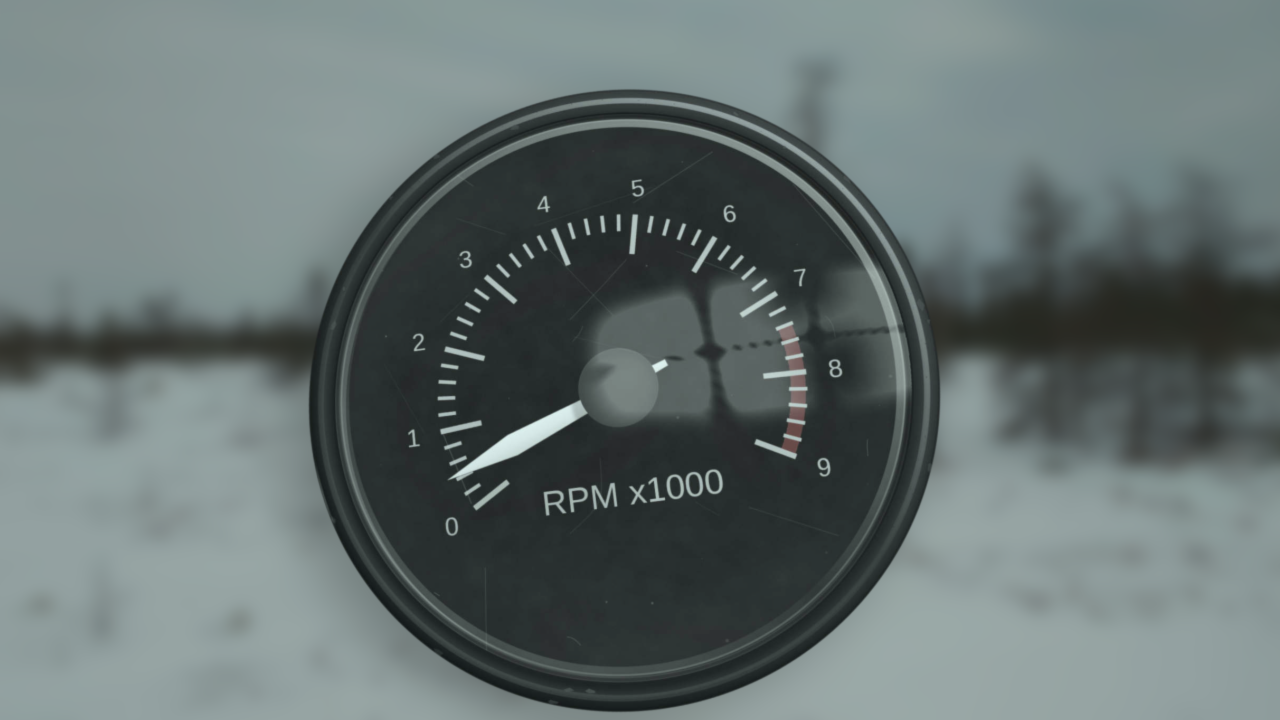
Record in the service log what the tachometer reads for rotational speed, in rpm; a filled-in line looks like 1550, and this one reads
400
